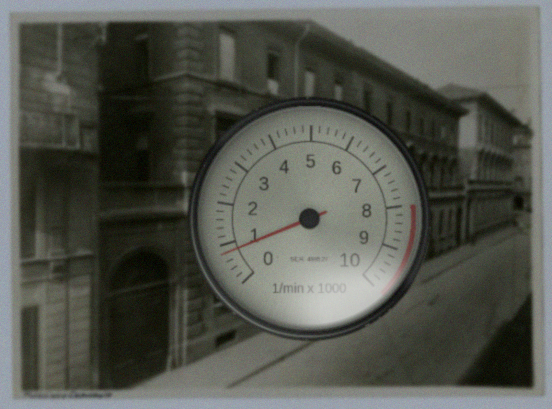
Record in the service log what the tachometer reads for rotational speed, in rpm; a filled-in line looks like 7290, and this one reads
800
